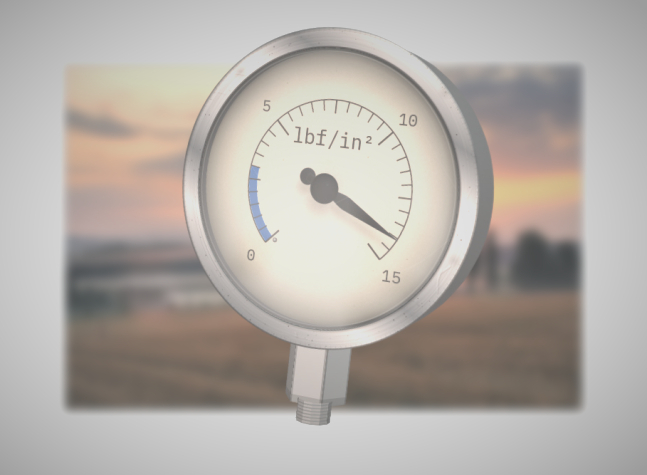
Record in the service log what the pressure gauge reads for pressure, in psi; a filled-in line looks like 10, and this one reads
14
